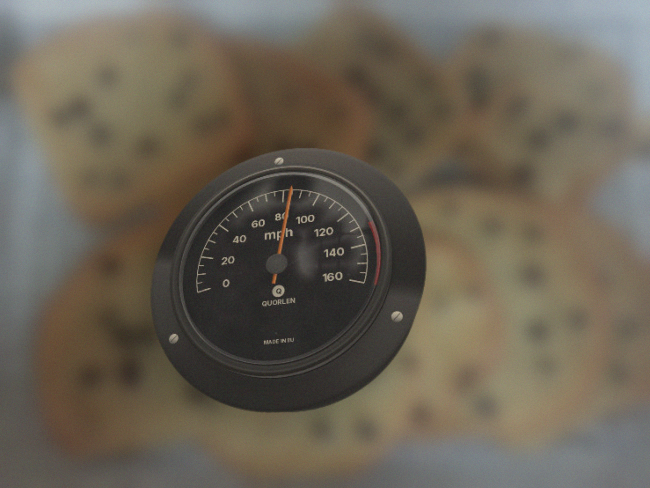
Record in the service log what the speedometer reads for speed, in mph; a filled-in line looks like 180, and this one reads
85
